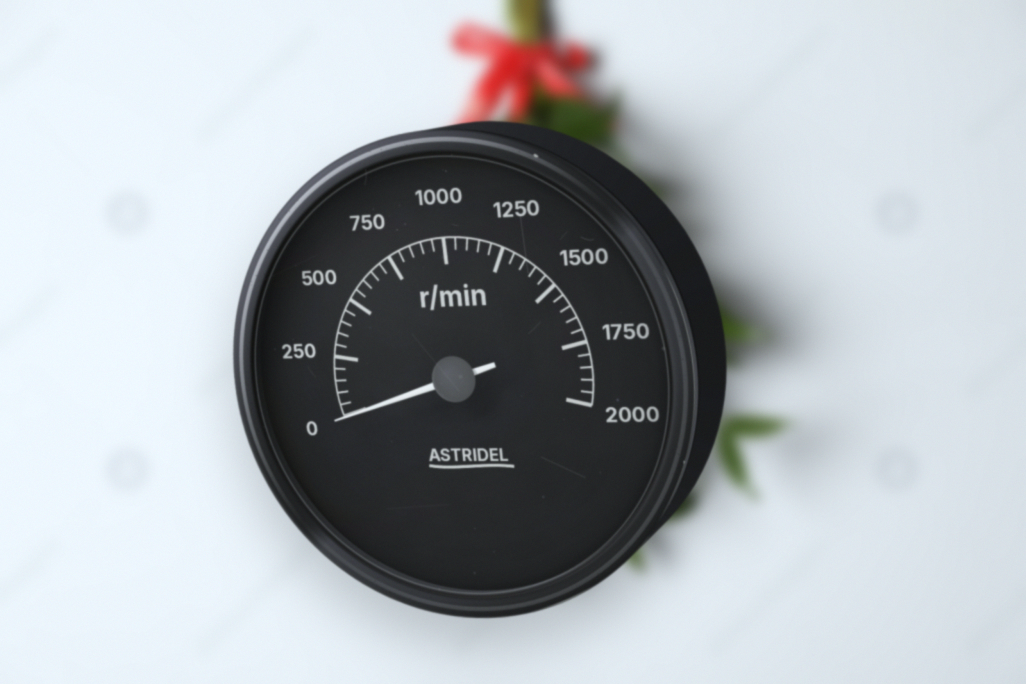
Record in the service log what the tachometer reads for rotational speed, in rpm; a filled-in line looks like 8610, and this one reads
0
